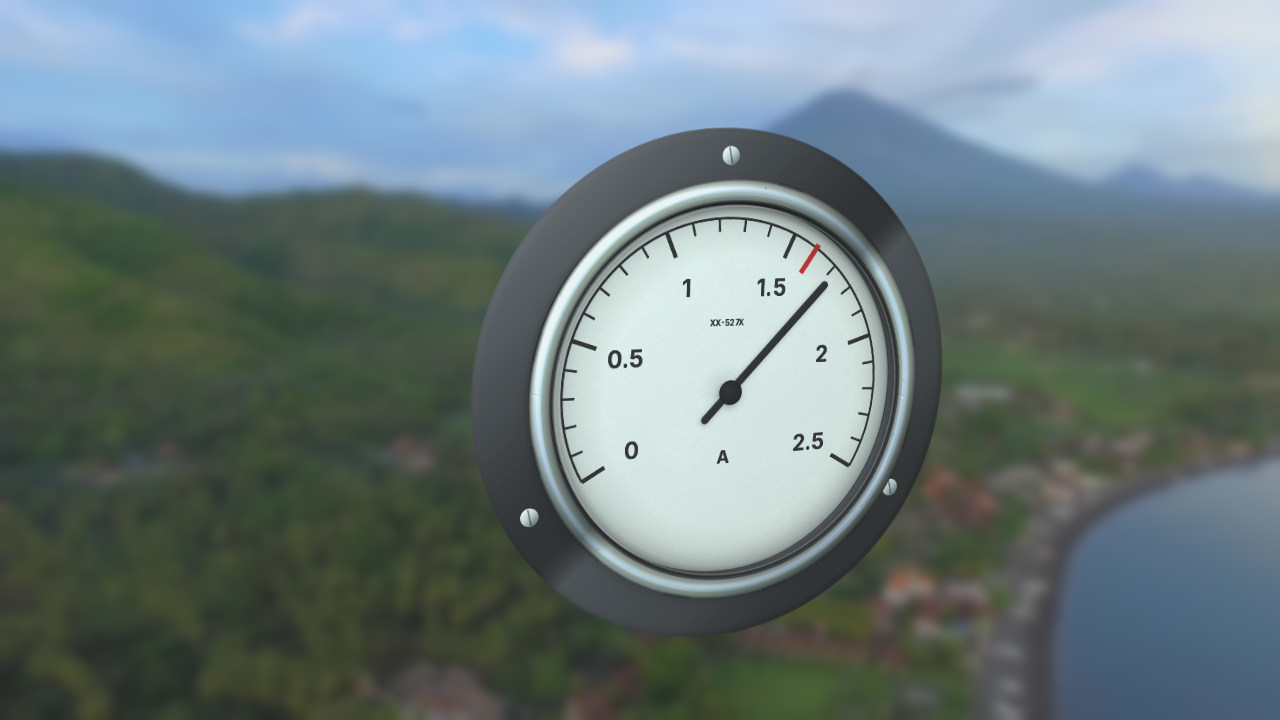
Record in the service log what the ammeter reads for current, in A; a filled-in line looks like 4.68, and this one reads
1.7
